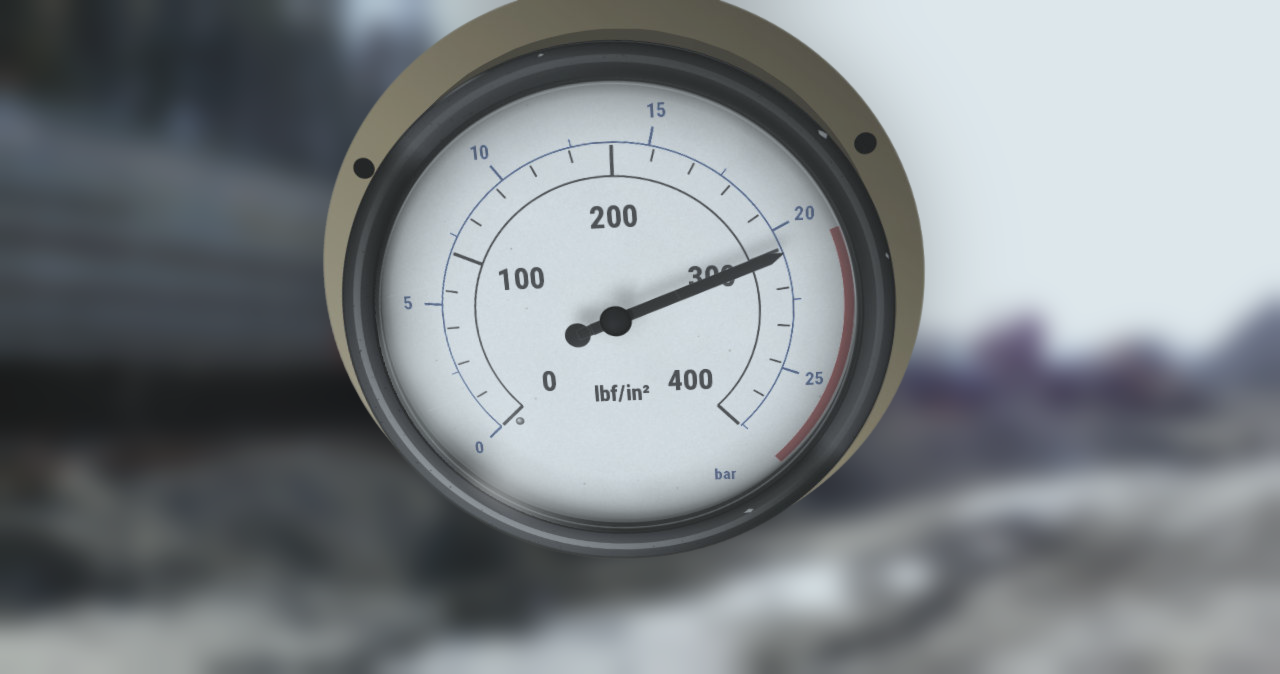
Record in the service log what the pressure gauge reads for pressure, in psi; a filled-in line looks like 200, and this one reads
300
